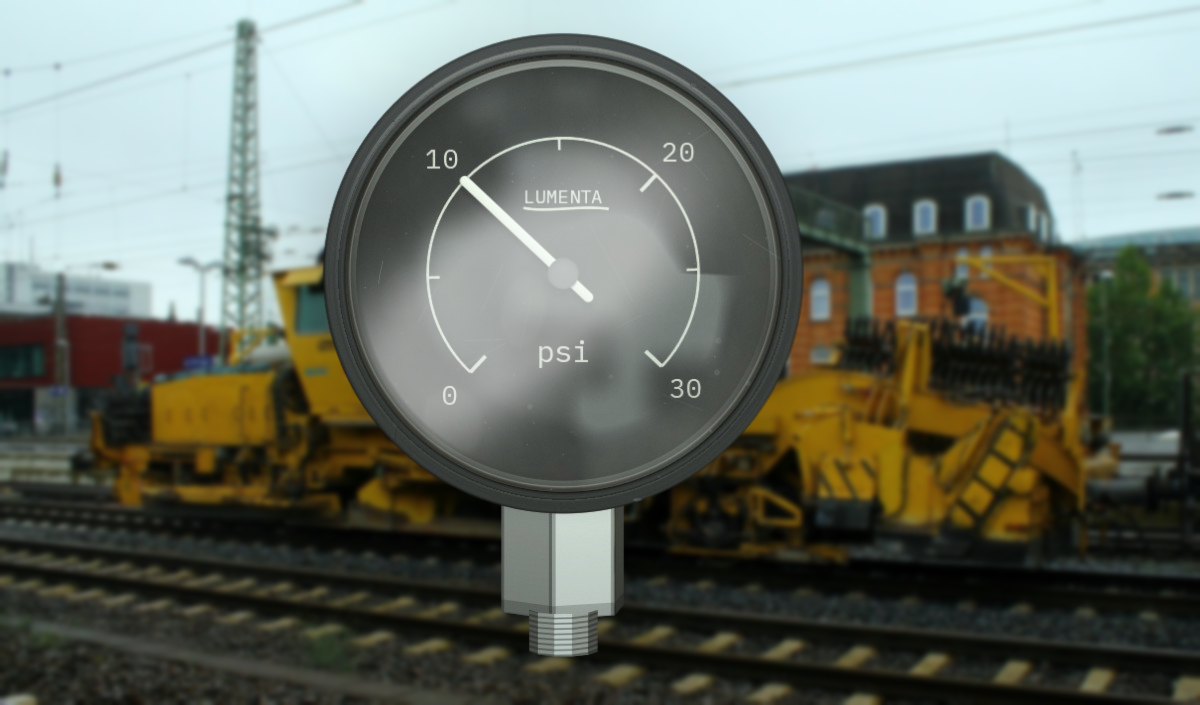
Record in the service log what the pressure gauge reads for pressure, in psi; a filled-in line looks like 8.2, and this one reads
10
